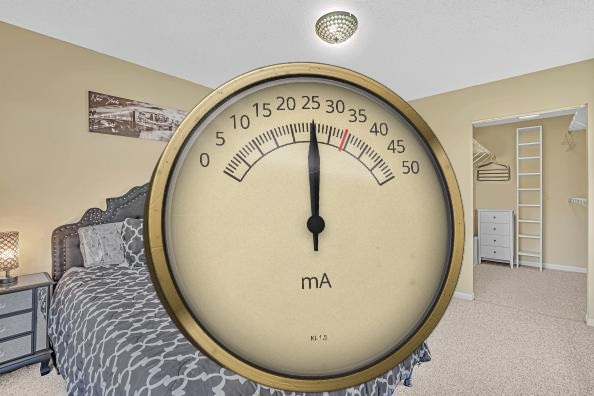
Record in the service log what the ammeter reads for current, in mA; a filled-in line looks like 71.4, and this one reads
25
